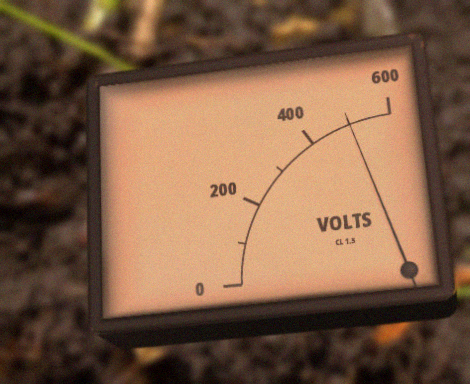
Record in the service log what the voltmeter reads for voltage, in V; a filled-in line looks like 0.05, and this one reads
500
